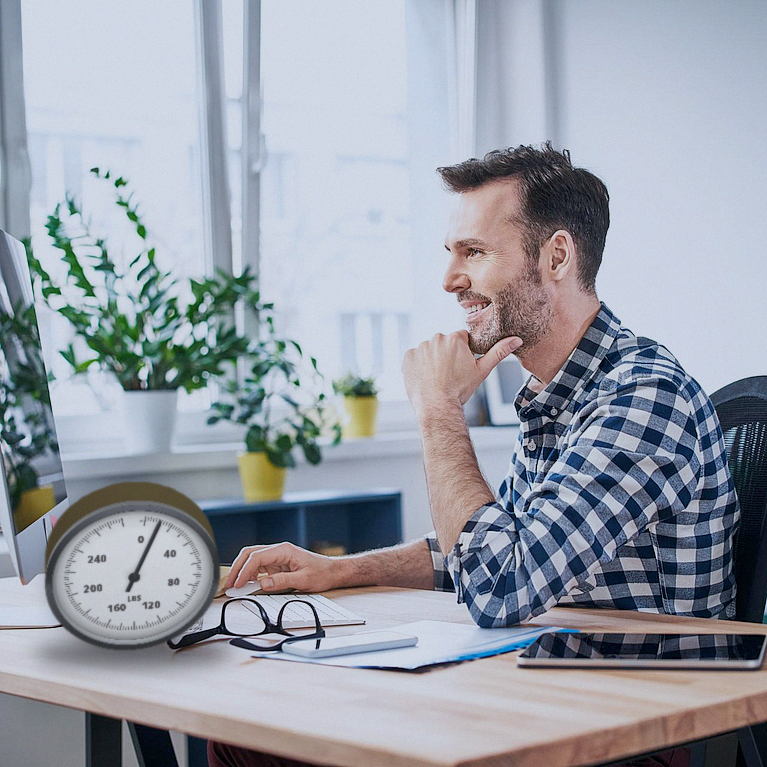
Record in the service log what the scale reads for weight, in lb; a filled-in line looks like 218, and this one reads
10
